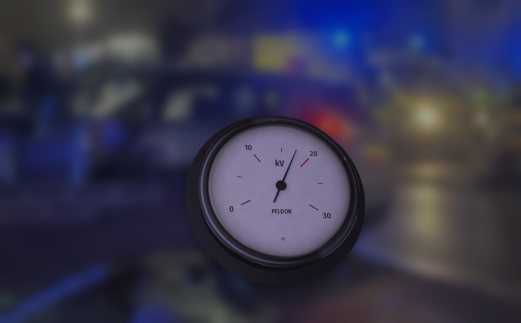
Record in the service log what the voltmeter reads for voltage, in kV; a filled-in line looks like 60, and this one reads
17.5
